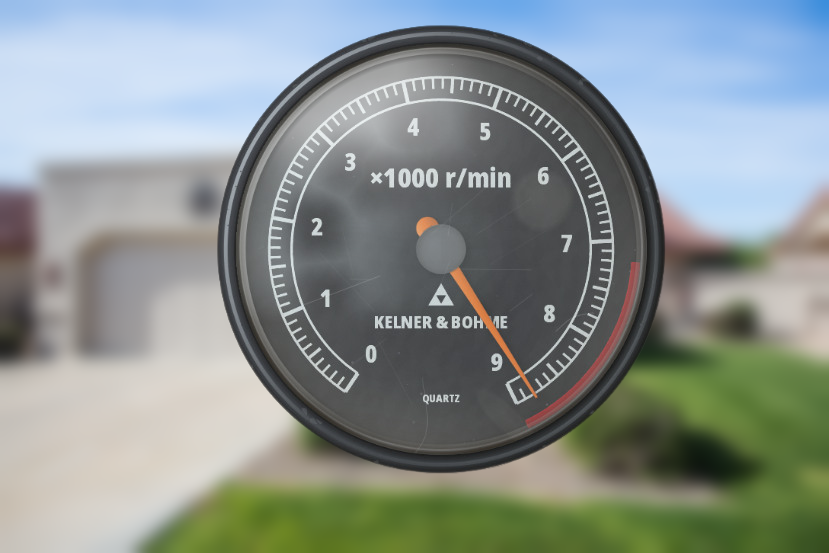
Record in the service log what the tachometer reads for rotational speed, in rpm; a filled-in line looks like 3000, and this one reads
8800
